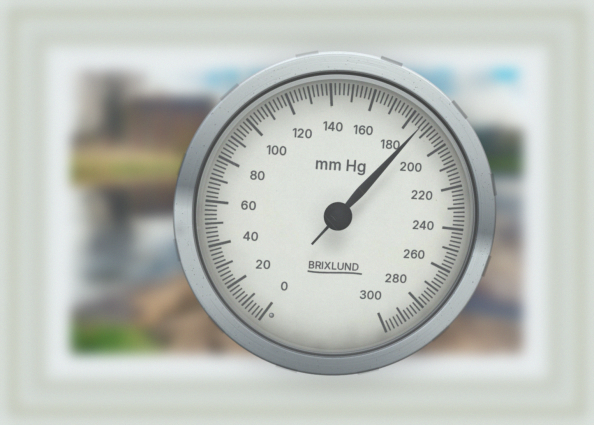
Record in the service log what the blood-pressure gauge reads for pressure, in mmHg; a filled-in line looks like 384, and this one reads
186
